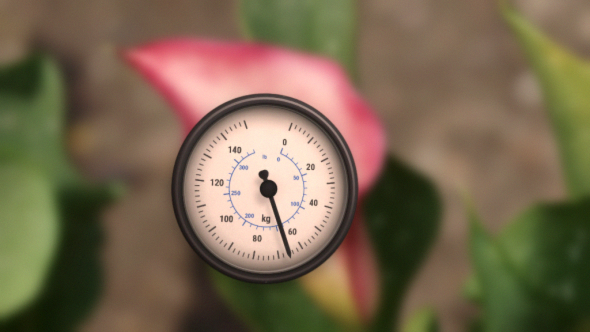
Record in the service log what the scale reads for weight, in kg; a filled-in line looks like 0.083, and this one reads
66
